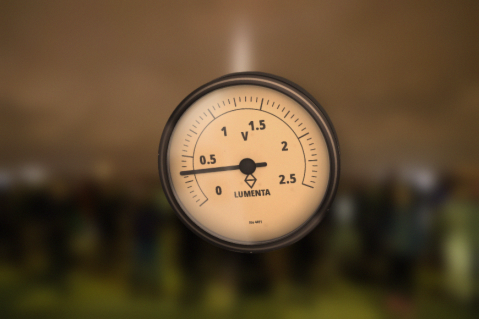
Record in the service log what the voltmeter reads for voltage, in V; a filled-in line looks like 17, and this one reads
0.35
